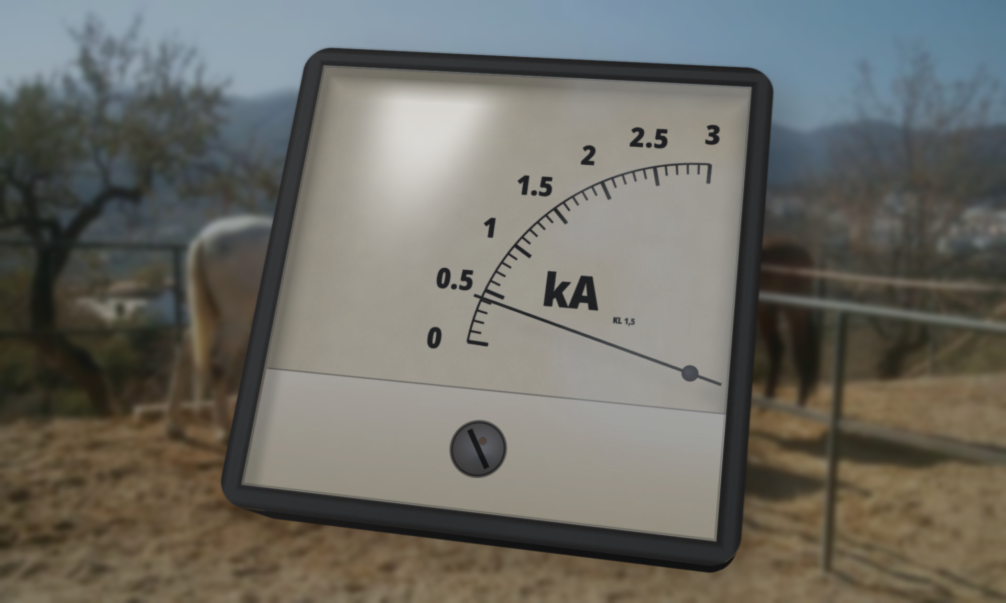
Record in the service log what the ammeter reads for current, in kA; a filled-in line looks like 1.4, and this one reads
0.4
